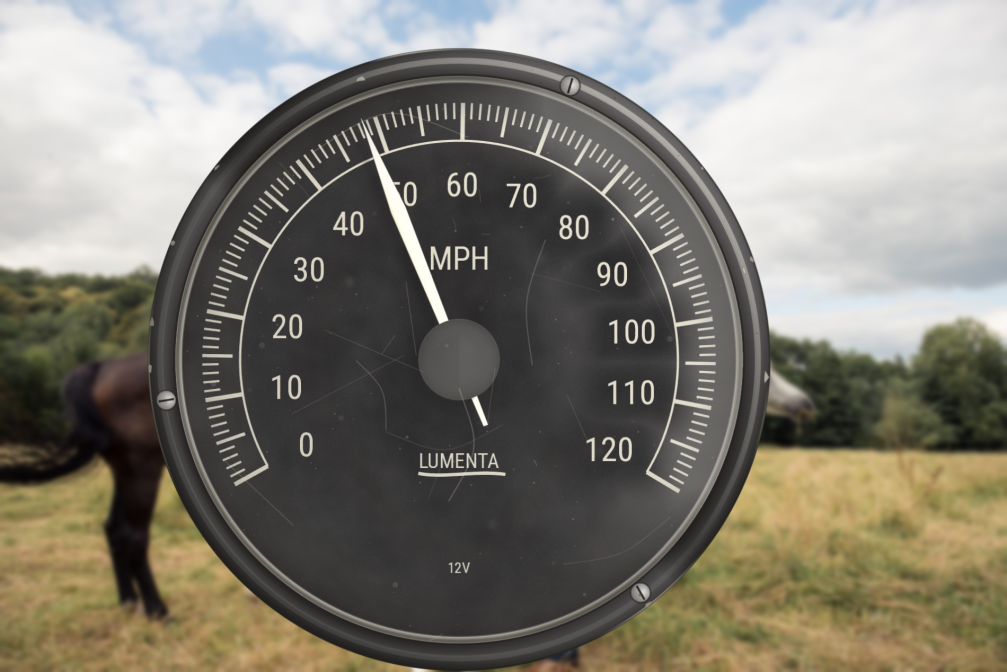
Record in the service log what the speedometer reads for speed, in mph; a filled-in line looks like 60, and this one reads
48.5
